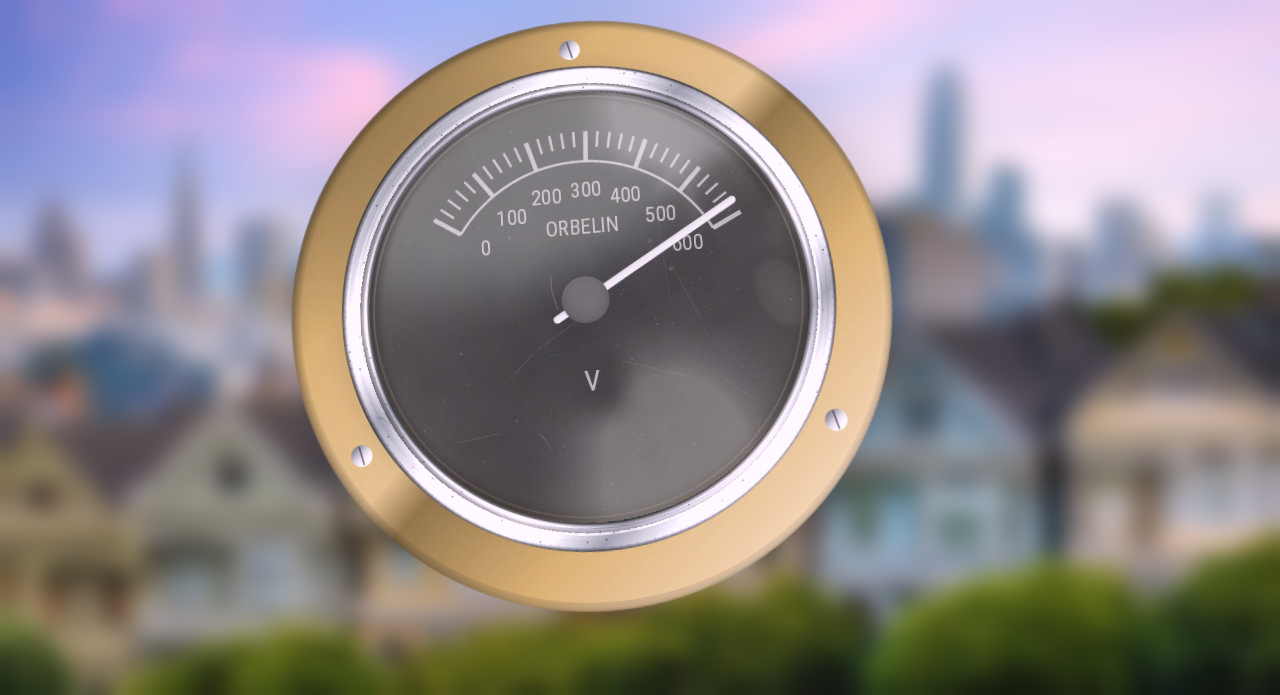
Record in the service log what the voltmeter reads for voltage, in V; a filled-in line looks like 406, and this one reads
580
